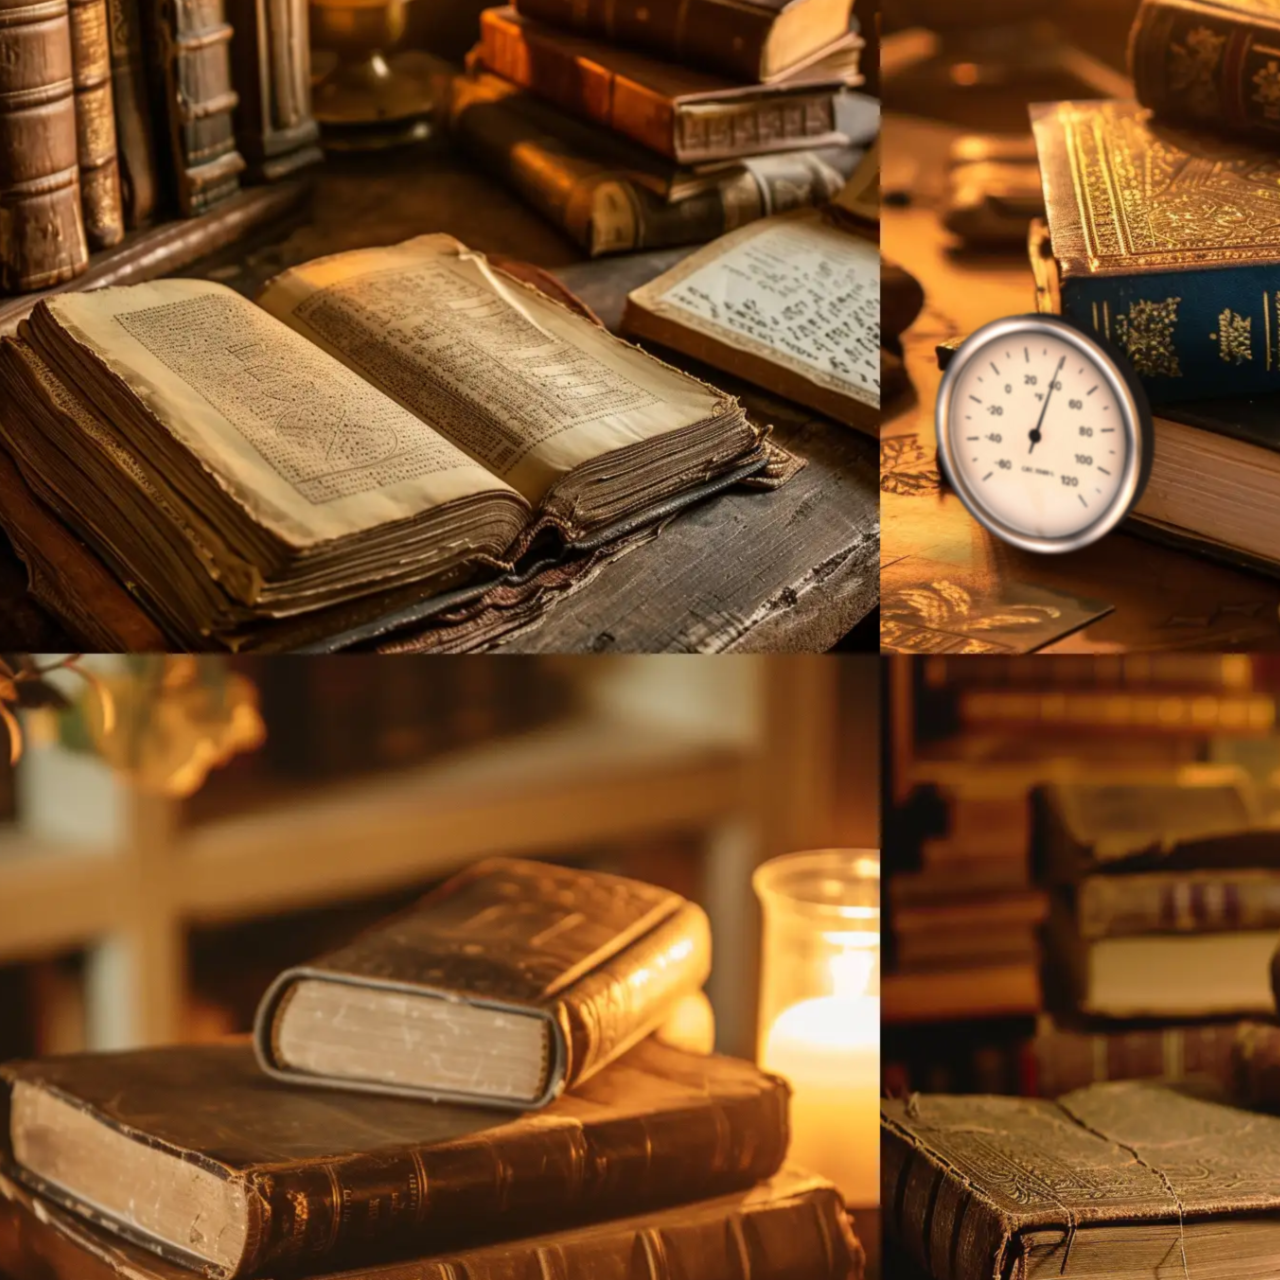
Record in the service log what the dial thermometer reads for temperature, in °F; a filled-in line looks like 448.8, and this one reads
40
